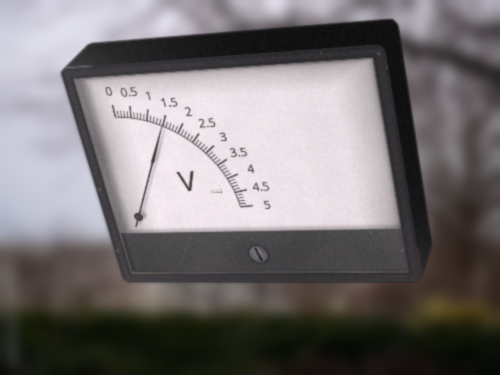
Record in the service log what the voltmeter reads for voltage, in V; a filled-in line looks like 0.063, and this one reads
1.5
